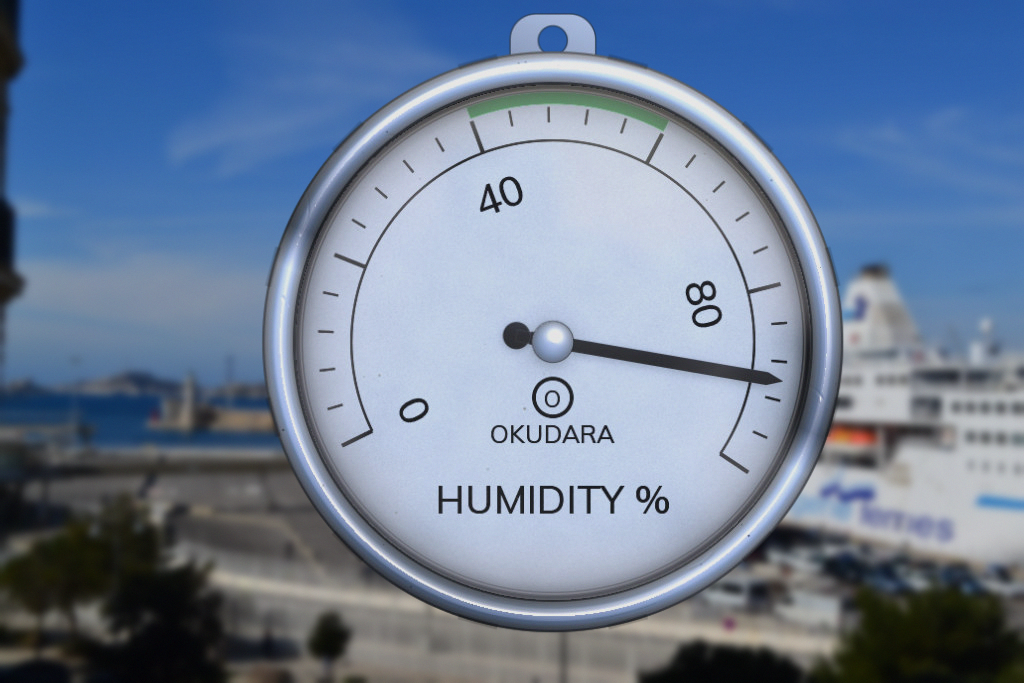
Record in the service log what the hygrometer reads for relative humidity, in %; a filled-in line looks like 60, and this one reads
90
